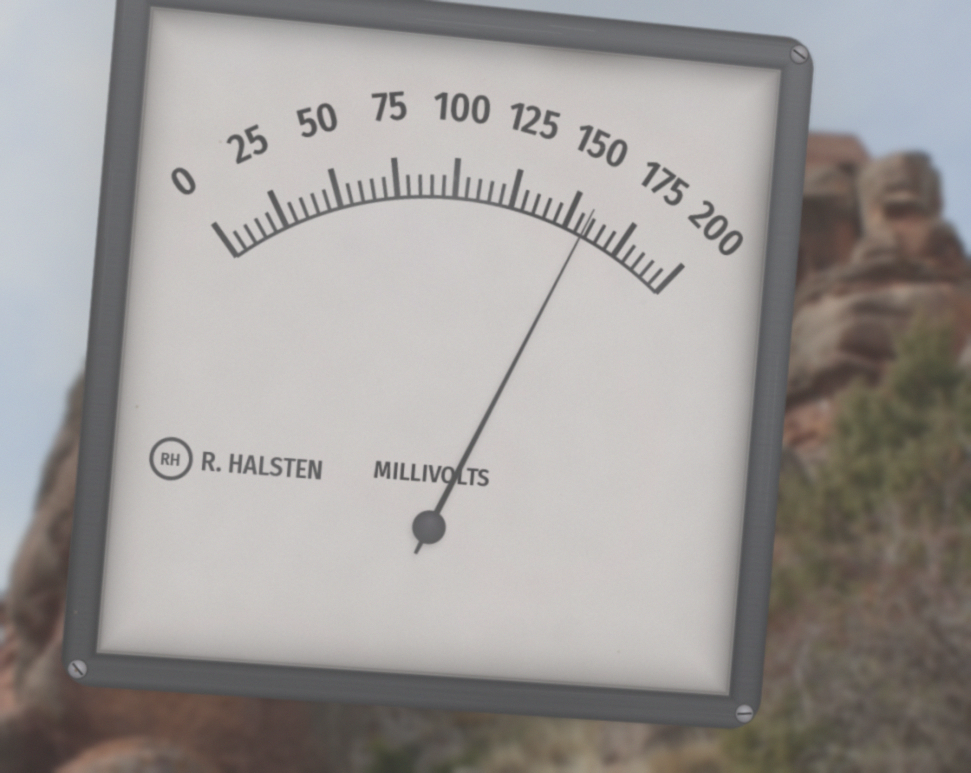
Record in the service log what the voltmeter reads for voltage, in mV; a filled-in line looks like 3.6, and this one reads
157.5
